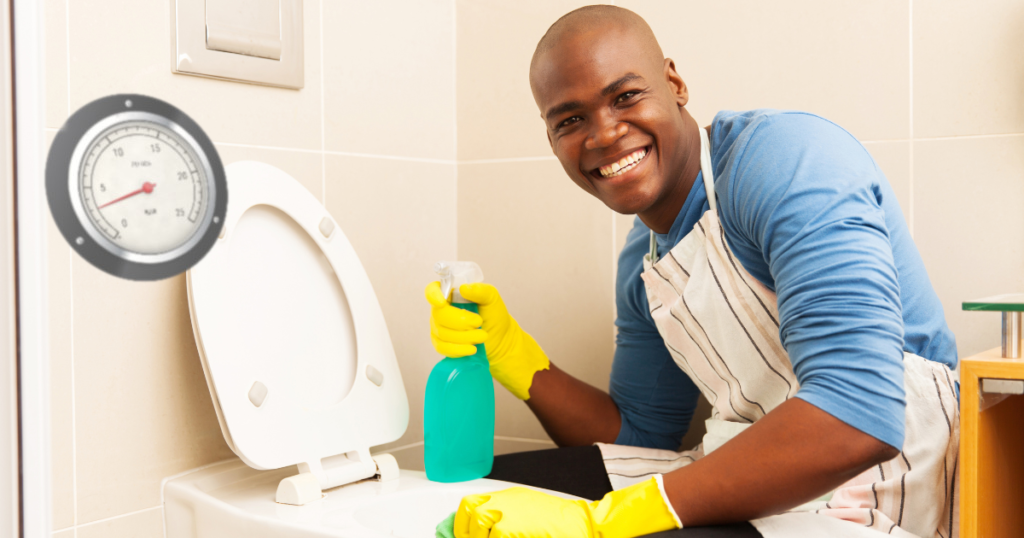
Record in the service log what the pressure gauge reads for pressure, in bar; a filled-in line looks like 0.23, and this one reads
3
